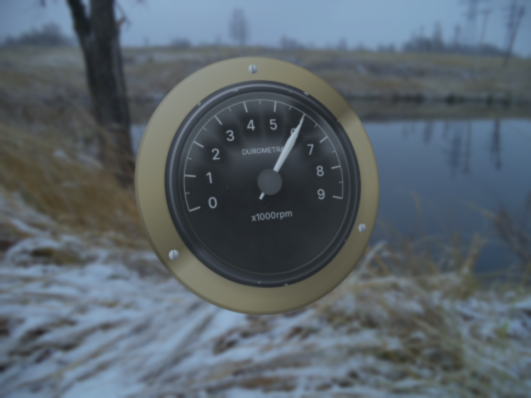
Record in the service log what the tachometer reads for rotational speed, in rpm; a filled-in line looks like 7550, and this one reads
6000
